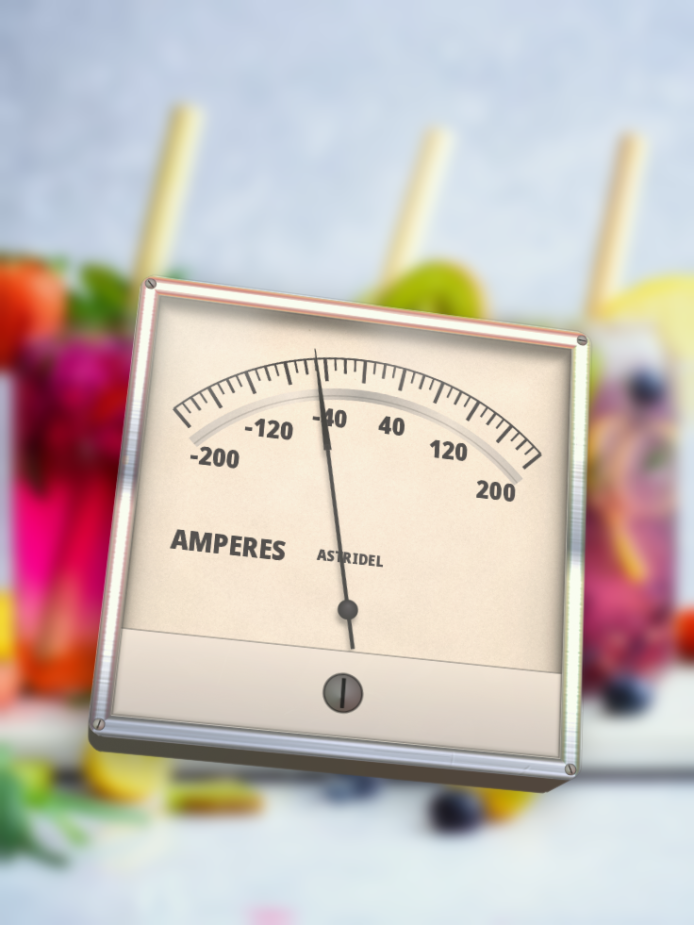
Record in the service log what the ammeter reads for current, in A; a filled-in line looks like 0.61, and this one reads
-50
